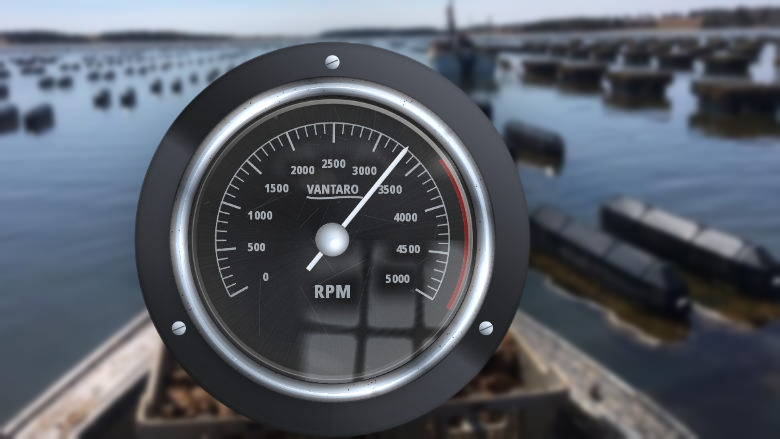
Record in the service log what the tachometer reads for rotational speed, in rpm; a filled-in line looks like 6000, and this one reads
3300
